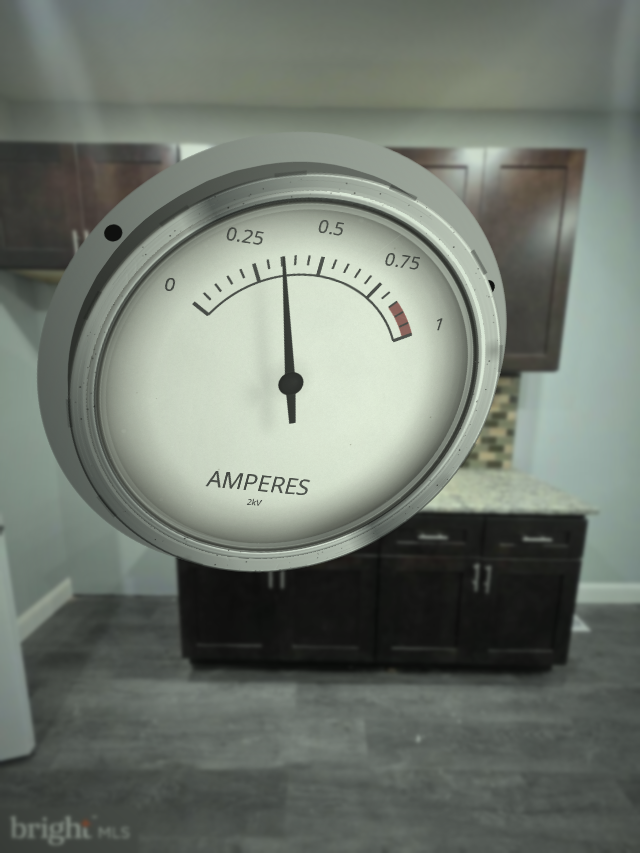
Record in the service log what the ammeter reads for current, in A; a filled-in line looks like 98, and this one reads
0.35
